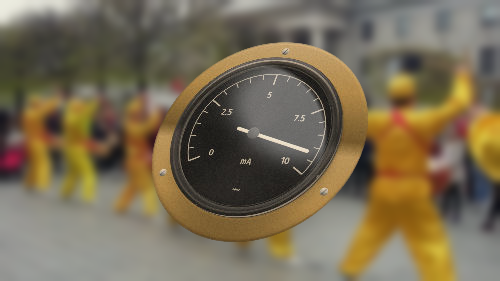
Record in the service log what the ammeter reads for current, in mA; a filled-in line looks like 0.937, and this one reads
9.25
